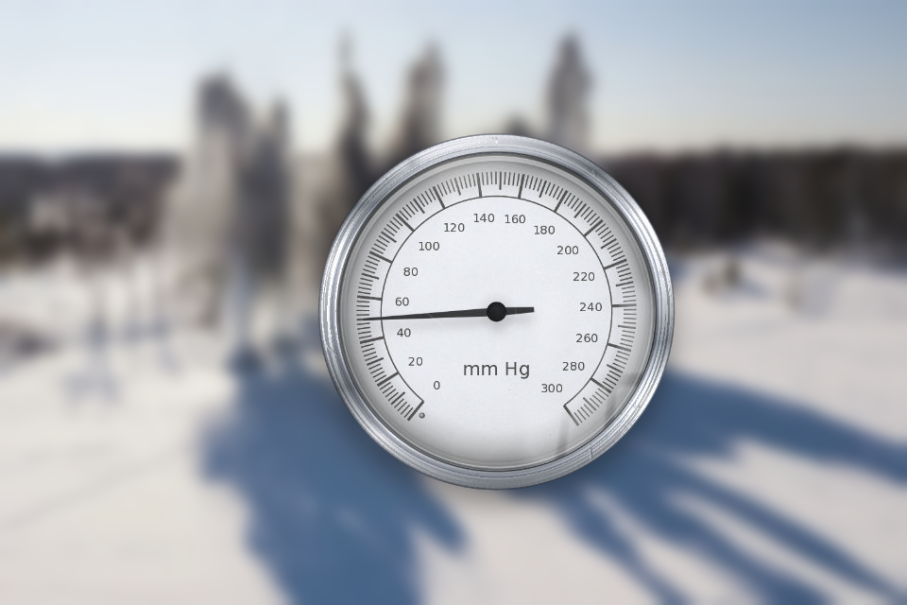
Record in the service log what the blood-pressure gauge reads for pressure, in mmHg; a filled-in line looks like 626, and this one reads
50
